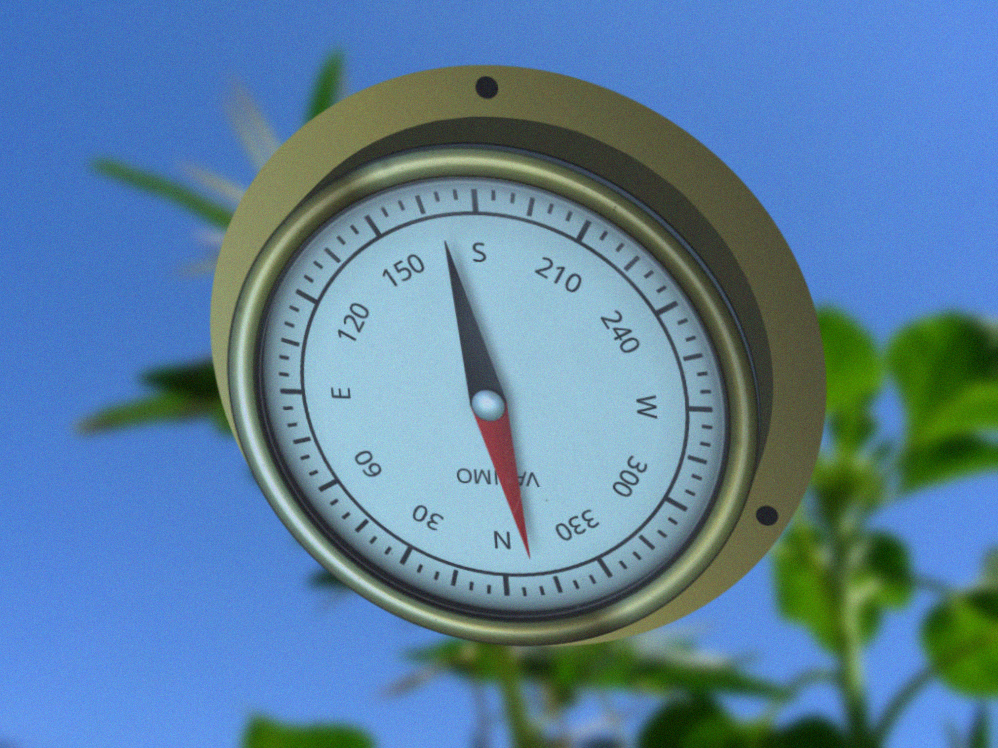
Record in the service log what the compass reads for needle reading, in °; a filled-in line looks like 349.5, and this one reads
350
